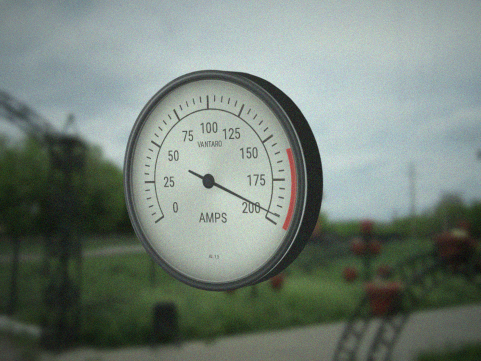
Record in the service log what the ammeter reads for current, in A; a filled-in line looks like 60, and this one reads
195
